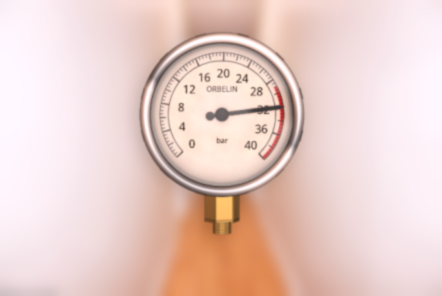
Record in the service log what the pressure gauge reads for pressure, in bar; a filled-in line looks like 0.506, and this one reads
32
